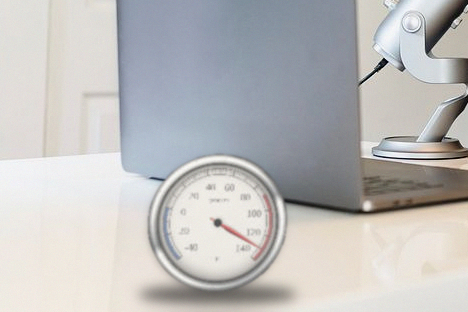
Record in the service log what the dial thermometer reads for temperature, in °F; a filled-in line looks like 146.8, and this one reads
130
